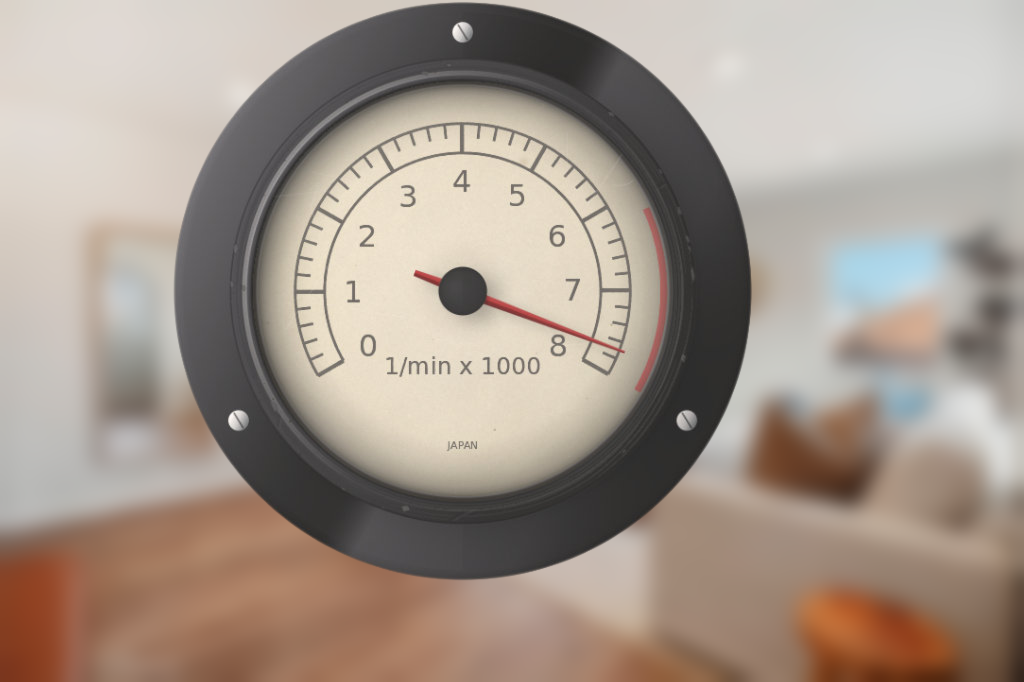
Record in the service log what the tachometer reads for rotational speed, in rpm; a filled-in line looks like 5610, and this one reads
7700
